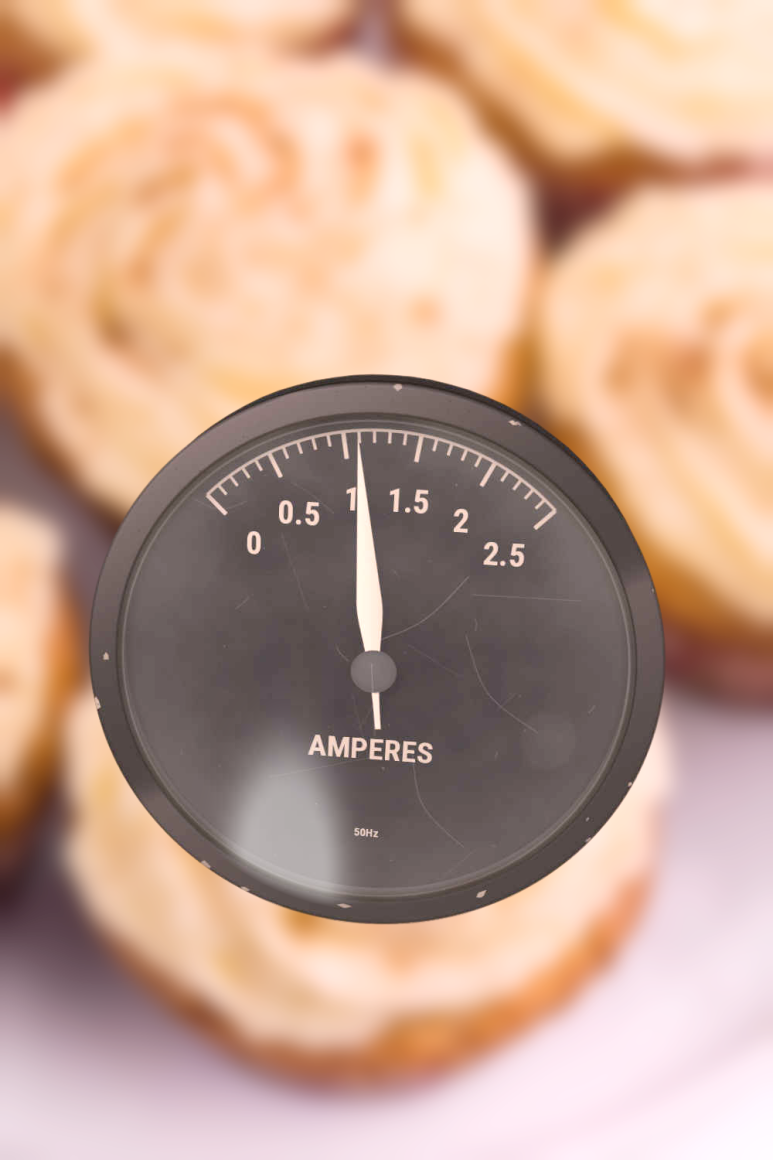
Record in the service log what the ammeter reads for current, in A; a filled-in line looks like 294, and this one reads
1.1
